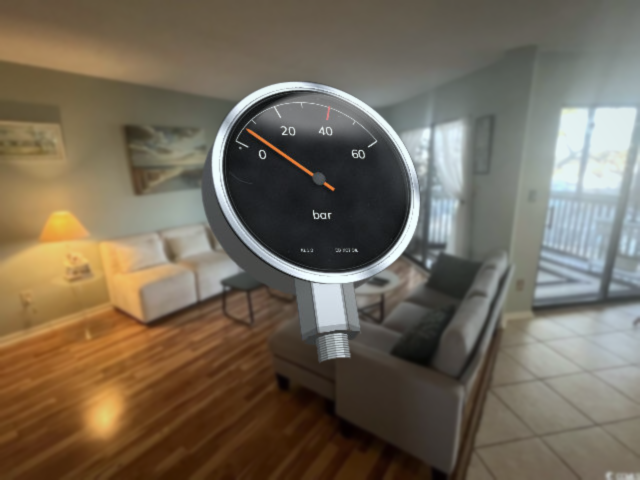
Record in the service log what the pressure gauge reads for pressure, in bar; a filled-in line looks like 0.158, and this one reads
5
